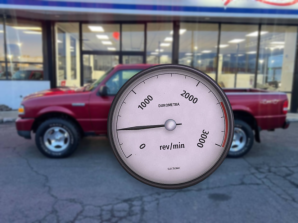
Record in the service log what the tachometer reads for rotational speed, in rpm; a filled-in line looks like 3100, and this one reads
400
